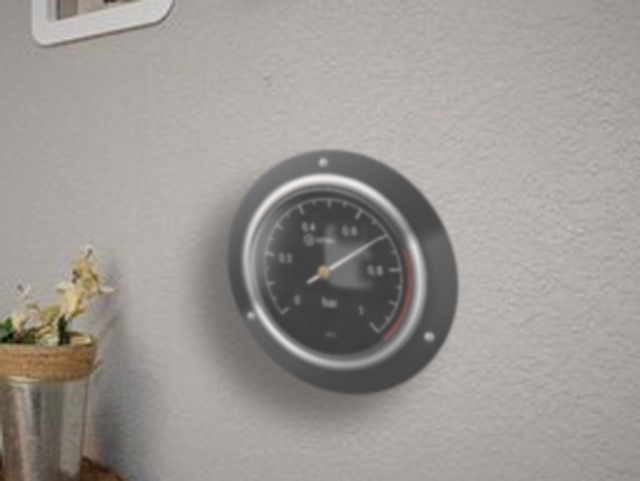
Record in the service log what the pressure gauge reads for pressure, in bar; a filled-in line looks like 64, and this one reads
0.7
